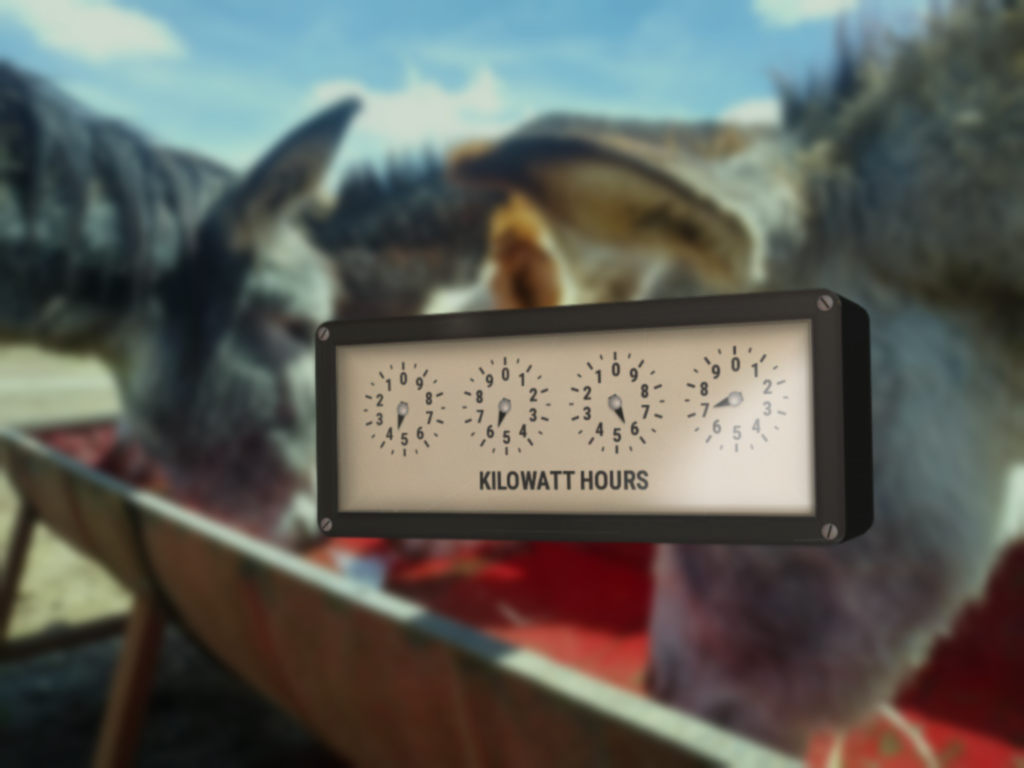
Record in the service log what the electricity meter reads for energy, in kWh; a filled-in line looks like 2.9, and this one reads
4557
